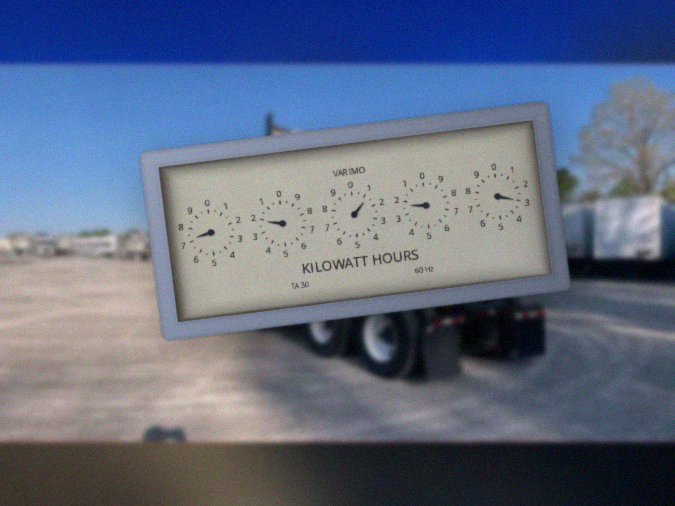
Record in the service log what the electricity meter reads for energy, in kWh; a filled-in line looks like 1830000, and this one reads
72123
